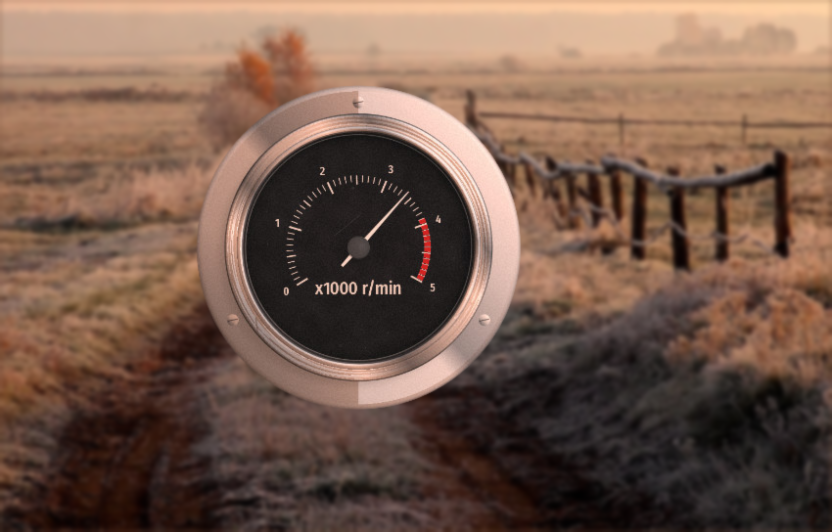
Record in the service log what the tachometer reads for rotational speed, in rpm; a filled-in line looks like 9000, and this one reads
3400
